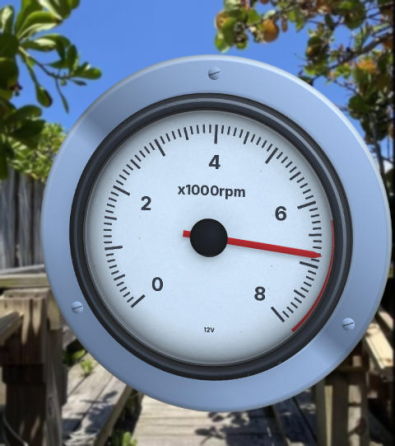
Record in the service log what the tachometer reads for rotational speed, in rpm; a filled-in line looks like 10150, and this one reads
6800
